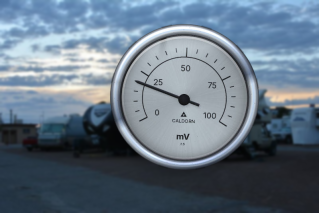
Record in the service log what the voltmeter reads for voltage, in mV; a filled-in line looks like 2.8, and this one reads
20
